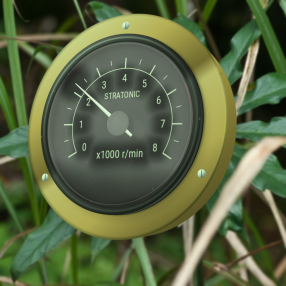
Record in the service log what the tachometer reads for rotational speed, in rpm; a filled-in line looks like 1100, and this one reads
2250
